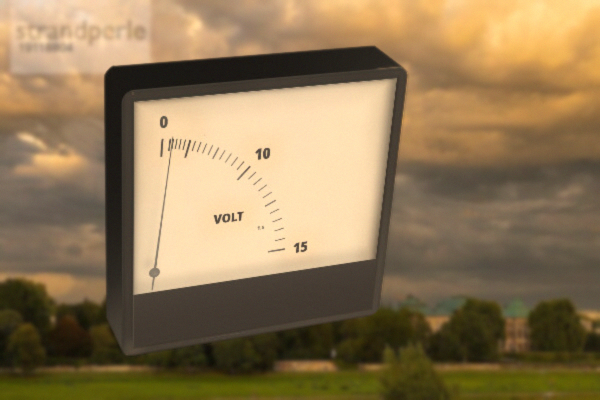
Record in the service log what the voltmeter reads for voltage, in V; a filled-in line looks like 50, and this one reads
2.5
